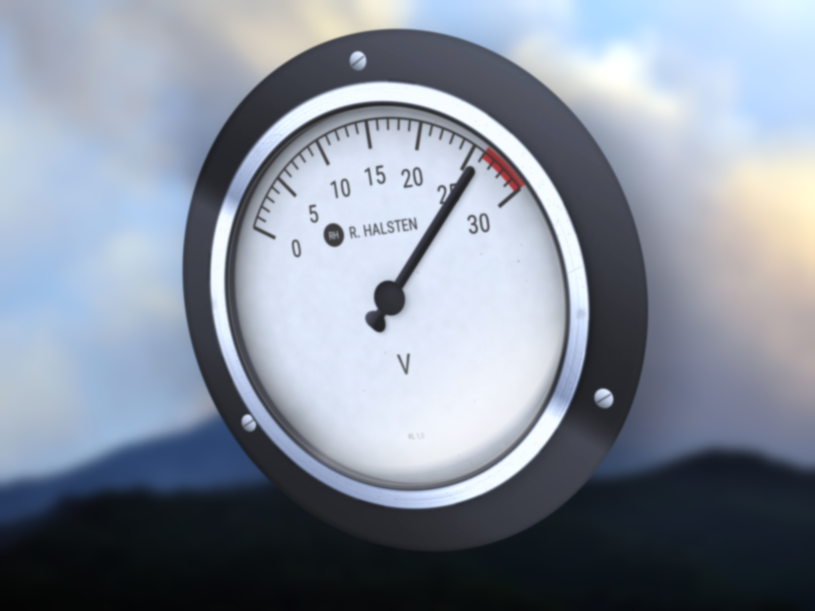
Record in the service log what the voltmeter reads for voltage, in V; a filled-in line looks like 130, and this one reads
26
